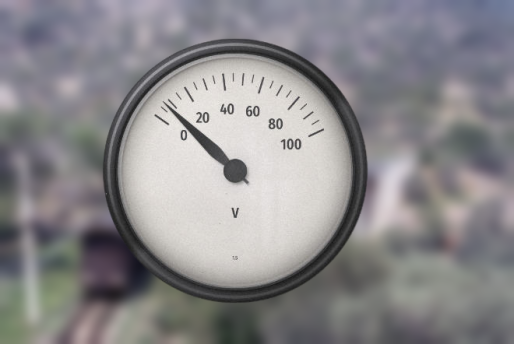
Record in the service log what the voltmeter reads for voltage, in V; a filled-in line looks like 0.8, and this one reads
7.5
